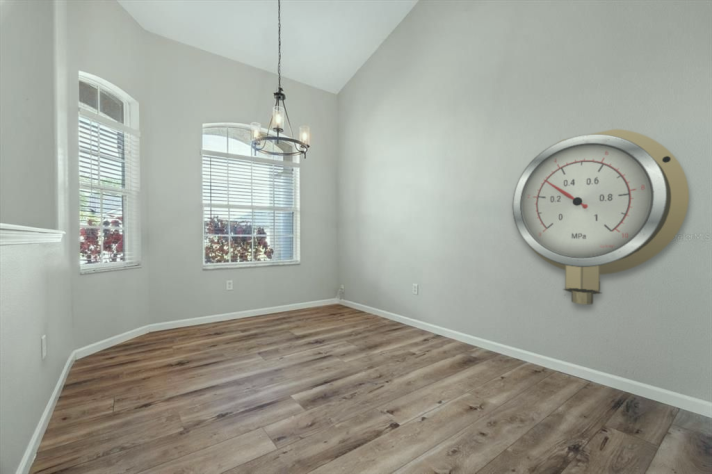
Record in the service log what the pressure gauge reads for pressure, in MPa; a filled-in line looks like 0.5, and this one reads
0.3
